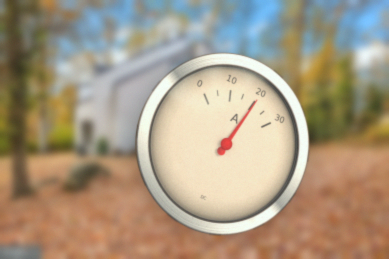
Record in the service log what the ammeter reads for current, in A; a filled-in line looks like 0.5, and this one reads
20
